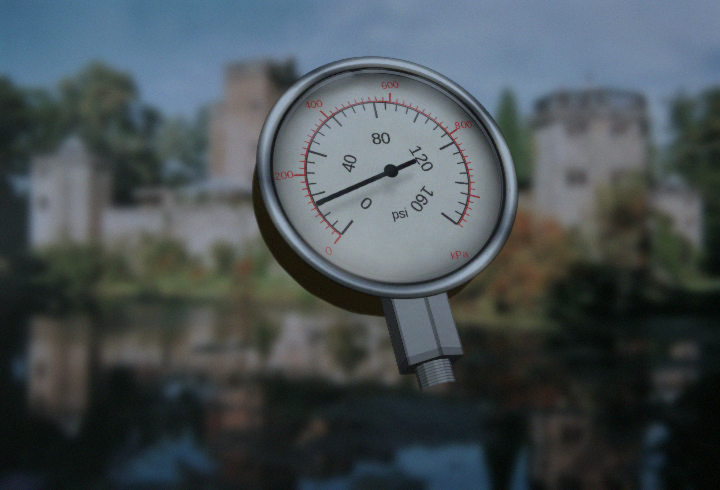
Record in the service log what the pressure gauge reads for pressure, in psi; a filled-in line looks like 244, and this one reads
15
